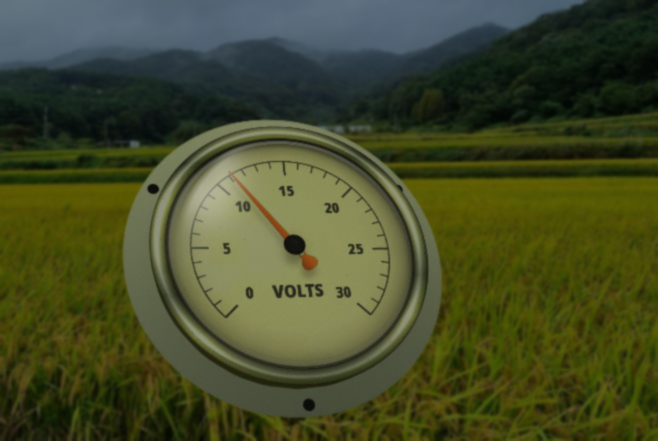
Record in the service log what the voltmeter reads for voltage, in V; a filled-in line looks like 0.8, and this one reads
11
